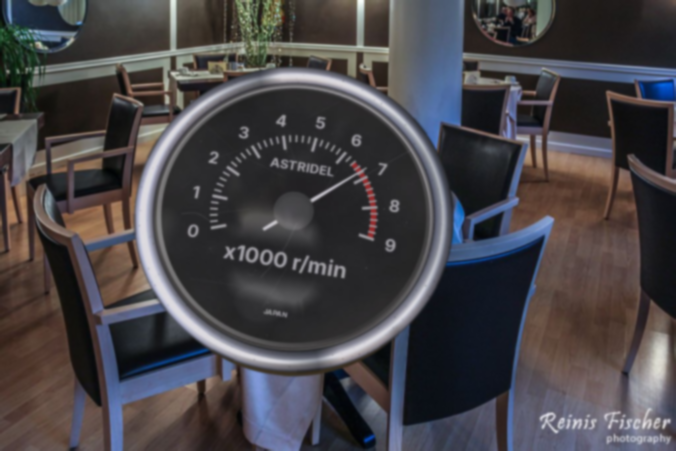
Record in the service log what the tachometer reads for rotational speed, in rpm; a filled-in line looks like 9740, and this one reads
6800
